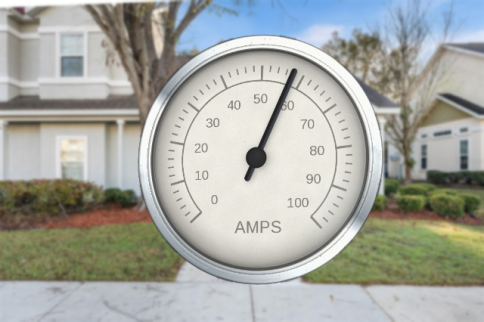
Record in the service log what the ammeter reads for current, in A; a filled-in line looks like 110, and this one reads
58
